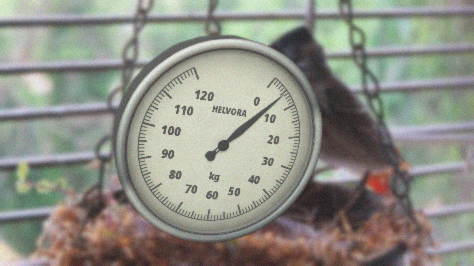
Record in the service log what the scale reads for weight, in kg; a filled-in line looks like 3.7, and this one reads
5
